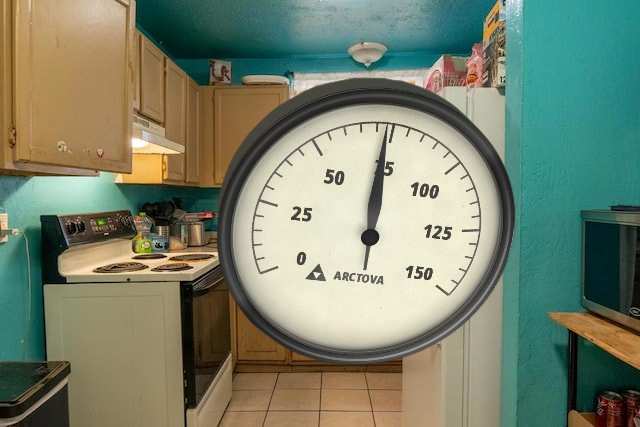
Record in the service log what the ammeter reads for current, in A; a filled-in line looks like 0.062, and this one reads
72.5
